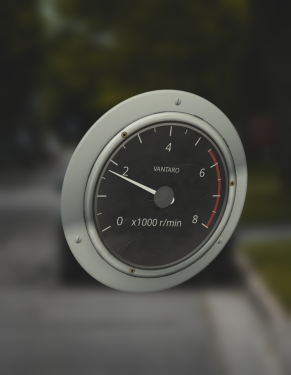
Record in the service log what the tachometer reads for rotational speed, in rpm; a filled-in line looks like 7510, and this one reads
1750
